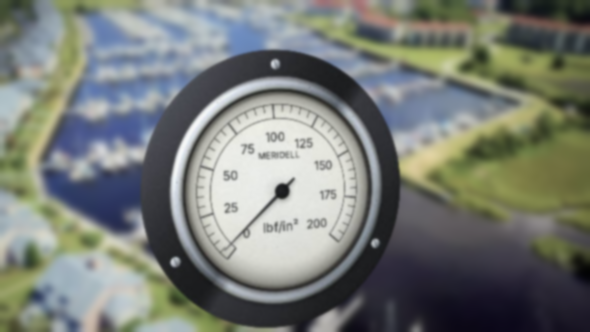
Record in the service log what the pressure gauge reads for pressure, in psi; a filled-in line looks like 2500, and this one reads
5
